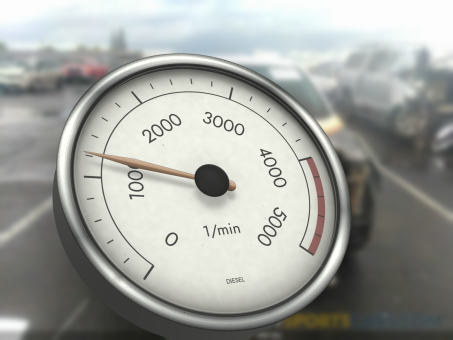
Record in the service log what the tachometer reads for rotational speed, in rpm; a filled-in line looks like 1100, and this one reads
1200
